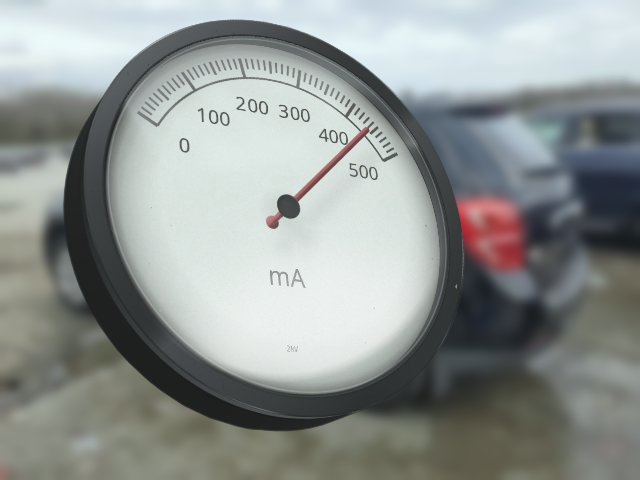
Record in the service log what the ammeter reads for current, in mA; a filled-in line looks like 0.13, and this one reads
440
